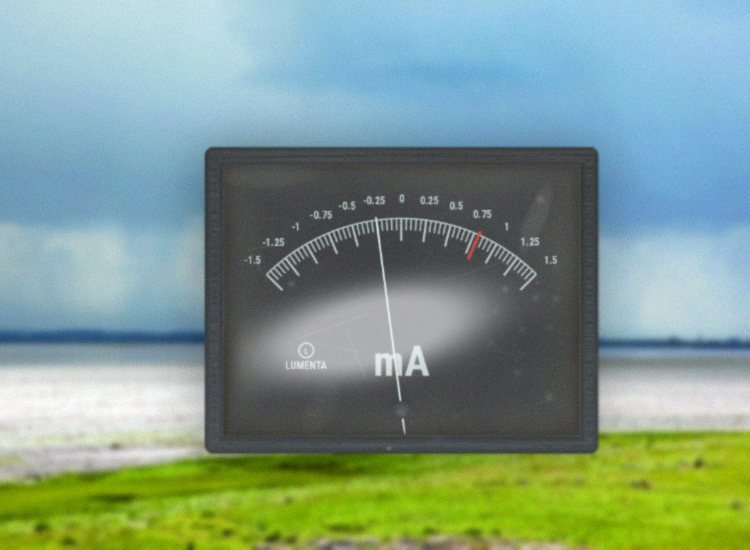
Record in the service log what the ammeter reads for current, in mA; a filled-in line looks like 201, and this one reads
-0.25
